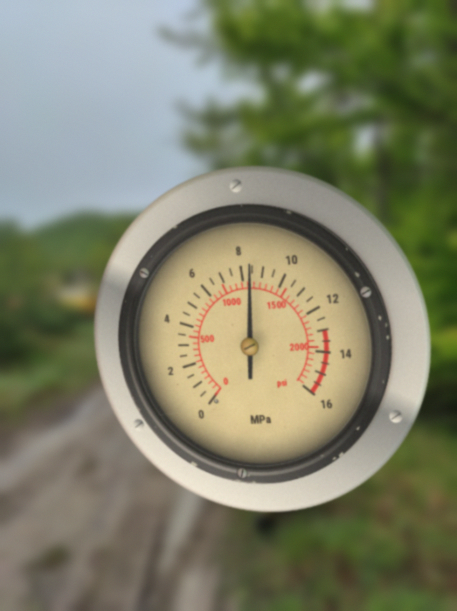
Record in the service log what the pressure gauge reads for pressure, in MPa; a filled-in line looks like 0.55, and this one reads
8.5
